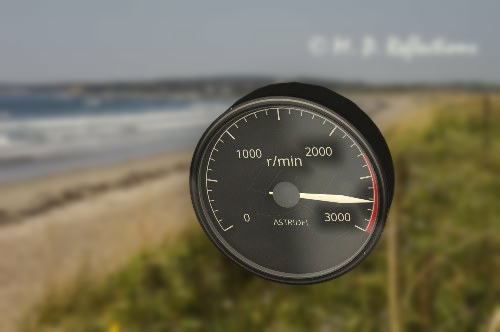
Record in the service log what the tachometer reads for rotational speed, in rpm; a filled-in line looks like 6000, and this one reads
2700
